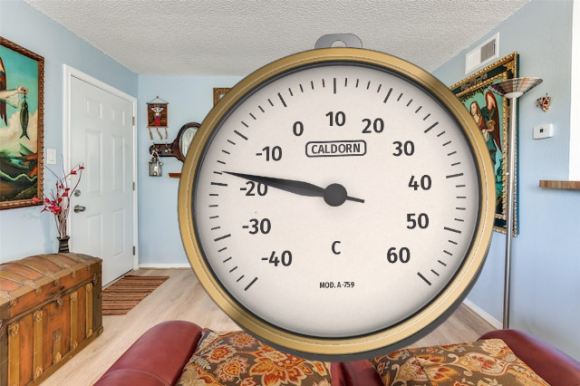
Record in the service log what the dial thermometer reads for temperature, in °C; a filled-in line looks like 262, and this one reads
-18
